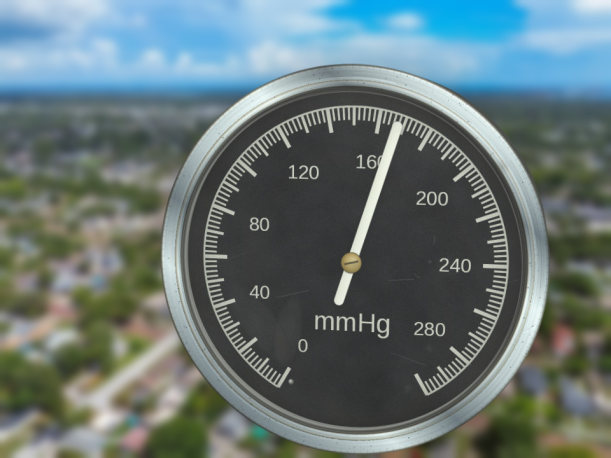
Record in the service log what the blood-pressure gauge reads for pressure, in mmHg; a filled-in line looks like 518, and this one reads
168
